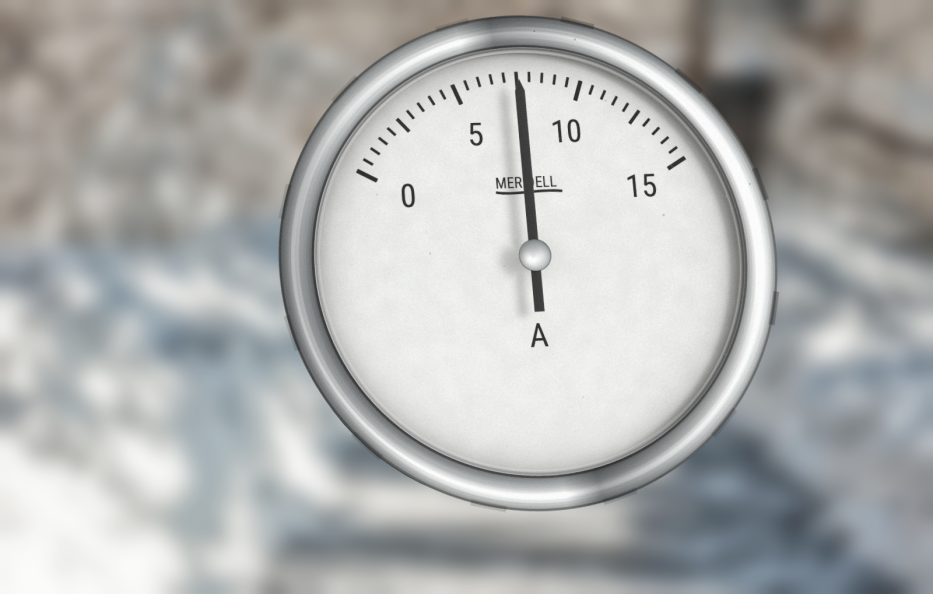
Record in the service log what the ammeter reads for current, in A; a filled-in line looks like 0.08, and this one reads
7.5
